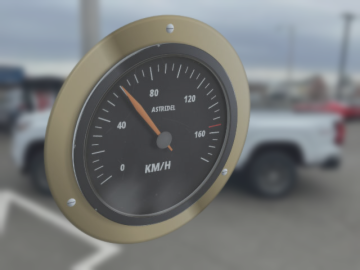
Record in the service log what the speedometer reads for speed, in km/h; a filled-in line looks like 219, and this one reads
60
